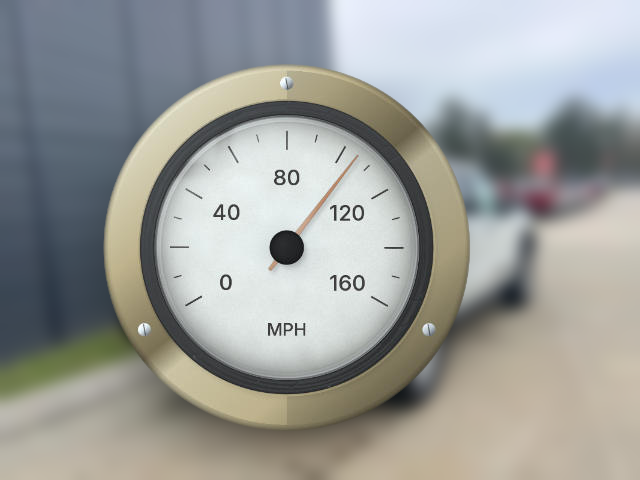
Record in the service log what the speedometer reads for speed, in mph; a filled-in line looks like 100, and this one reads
105
